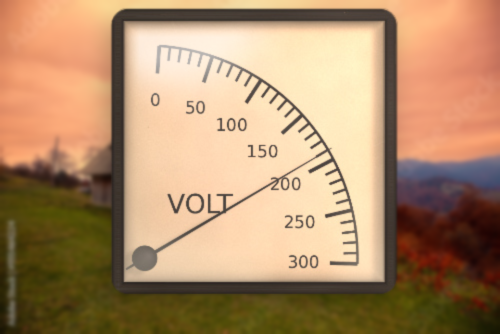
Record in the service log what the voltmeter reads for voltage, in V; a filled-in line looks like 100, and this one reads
190
